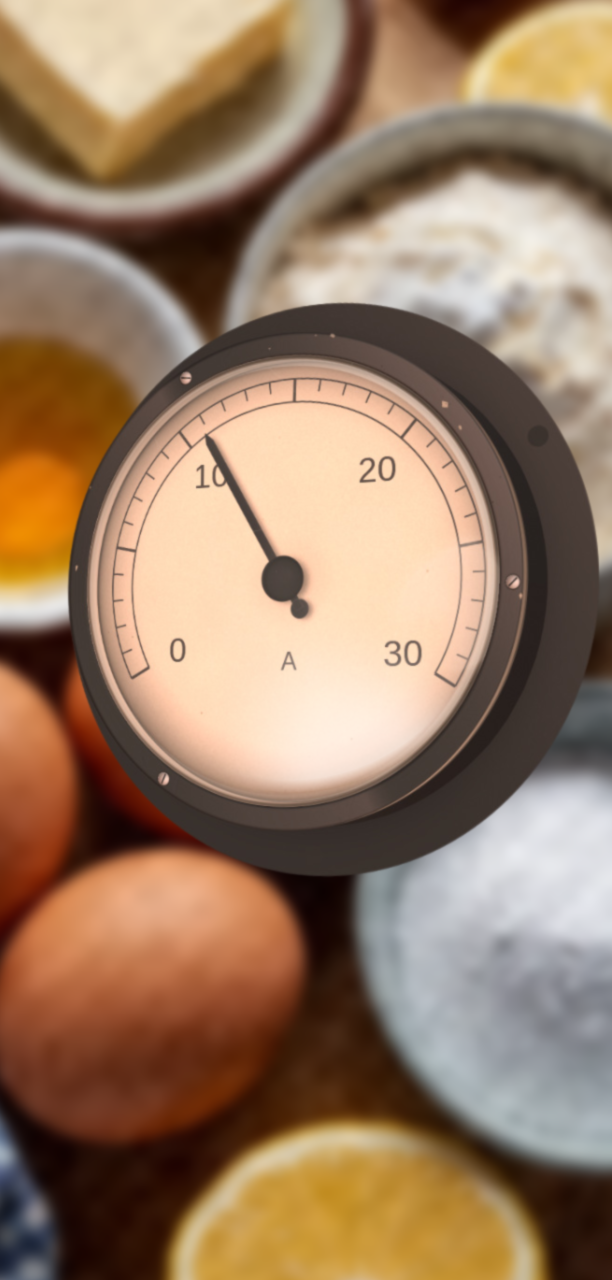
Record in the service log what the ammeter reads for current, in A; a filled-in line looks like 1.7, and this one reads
11
